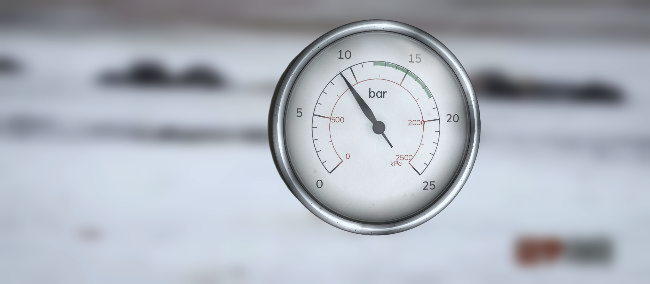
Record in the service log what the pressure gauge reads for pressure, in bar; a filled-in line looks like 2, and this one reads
9
